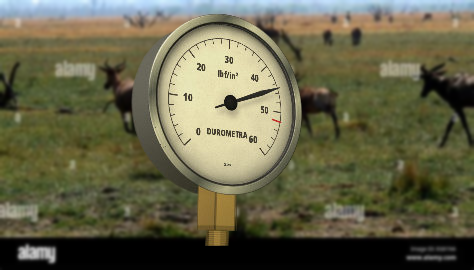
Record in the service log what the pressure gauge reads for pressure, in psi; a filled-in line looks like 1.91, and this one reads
45
